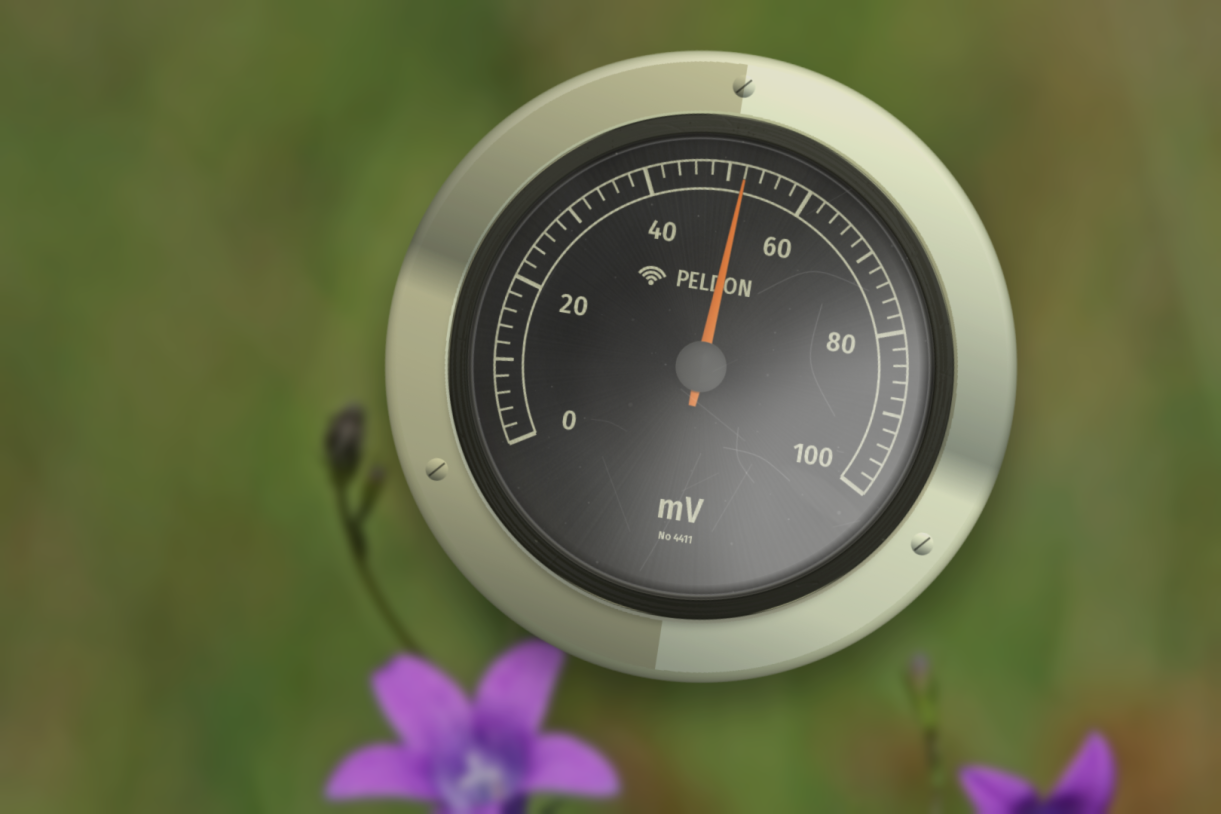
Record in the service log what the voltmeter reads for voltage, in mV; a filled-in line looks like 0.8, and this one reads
52
